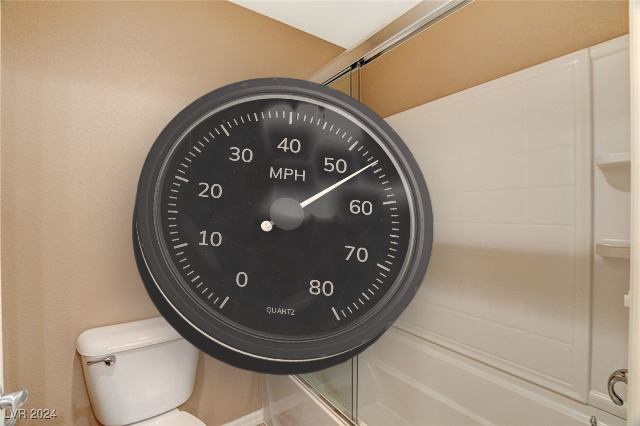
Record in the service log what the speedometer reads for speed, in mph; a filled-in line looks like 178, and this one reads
54
